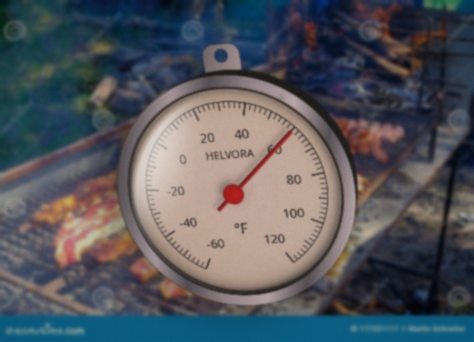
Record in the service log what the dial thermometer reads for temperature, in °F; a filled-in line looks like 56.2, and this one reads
60
